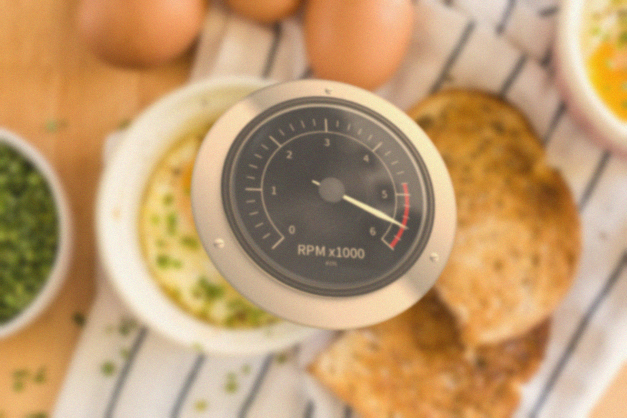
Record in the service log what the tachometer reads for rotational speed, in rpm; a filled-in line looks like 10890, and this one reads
5600
